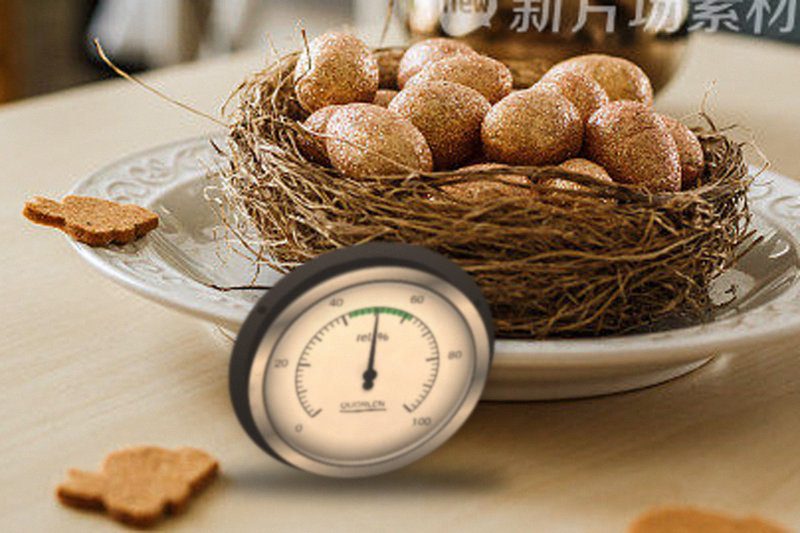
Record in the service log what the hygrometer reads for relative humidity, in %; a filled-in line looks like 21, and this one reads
50
